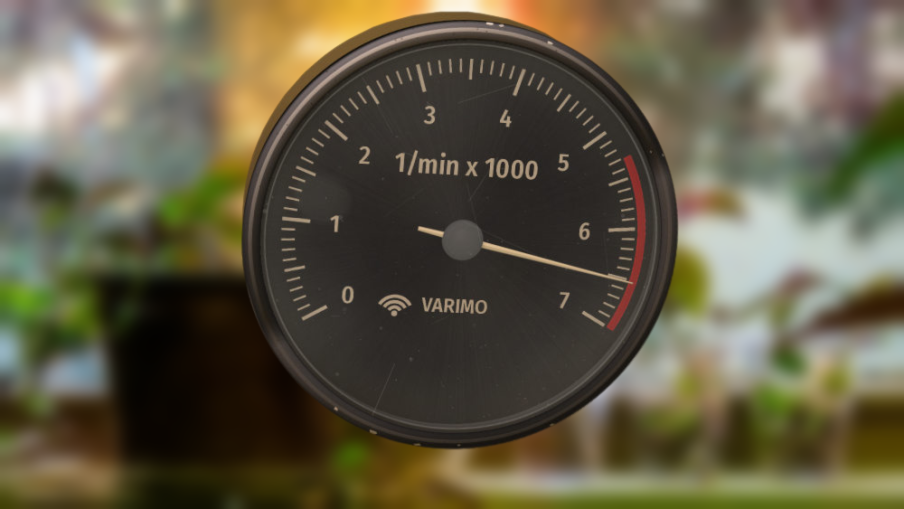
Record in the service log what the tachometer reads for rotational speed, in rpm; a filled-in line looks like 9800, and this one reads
6500
